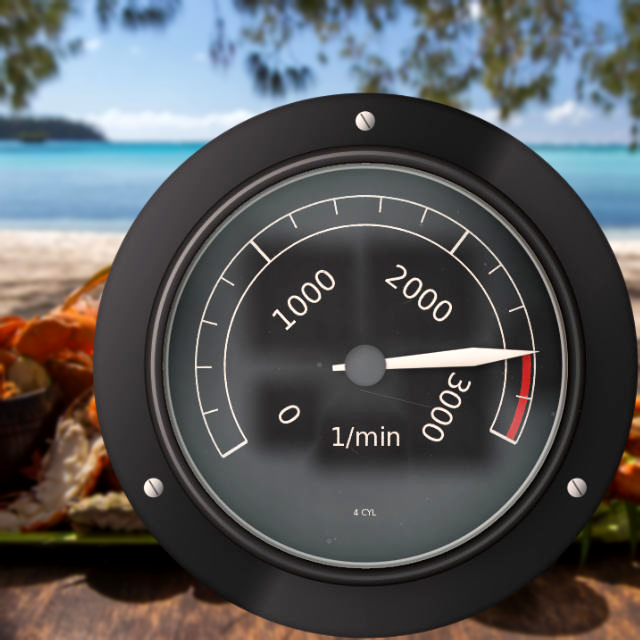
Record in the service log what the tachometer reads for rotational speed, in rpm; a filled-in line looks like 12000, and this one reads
2600
